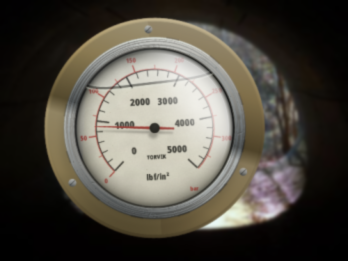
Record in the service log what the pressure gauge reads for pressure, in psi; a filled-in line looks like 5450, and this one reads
900
